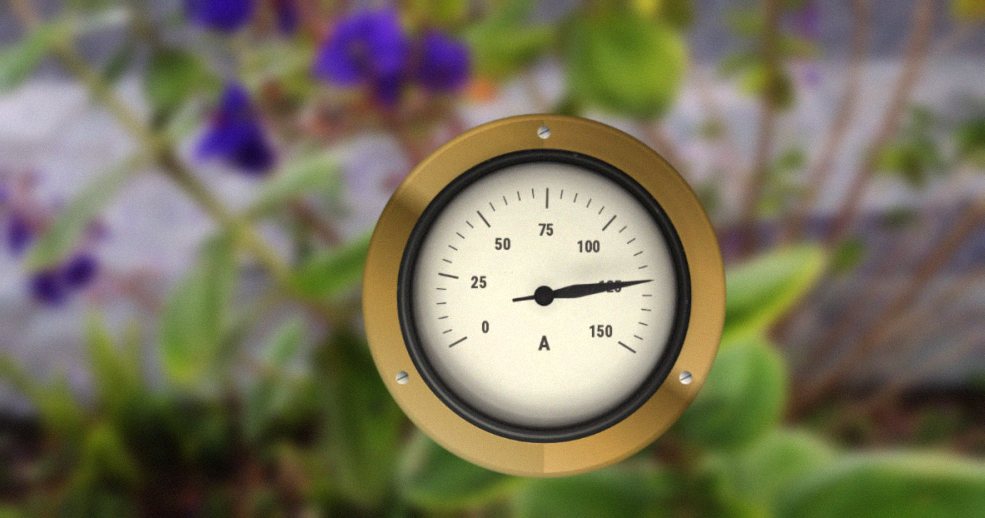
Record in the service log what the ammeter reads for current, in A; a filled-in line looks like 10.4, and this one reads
125
